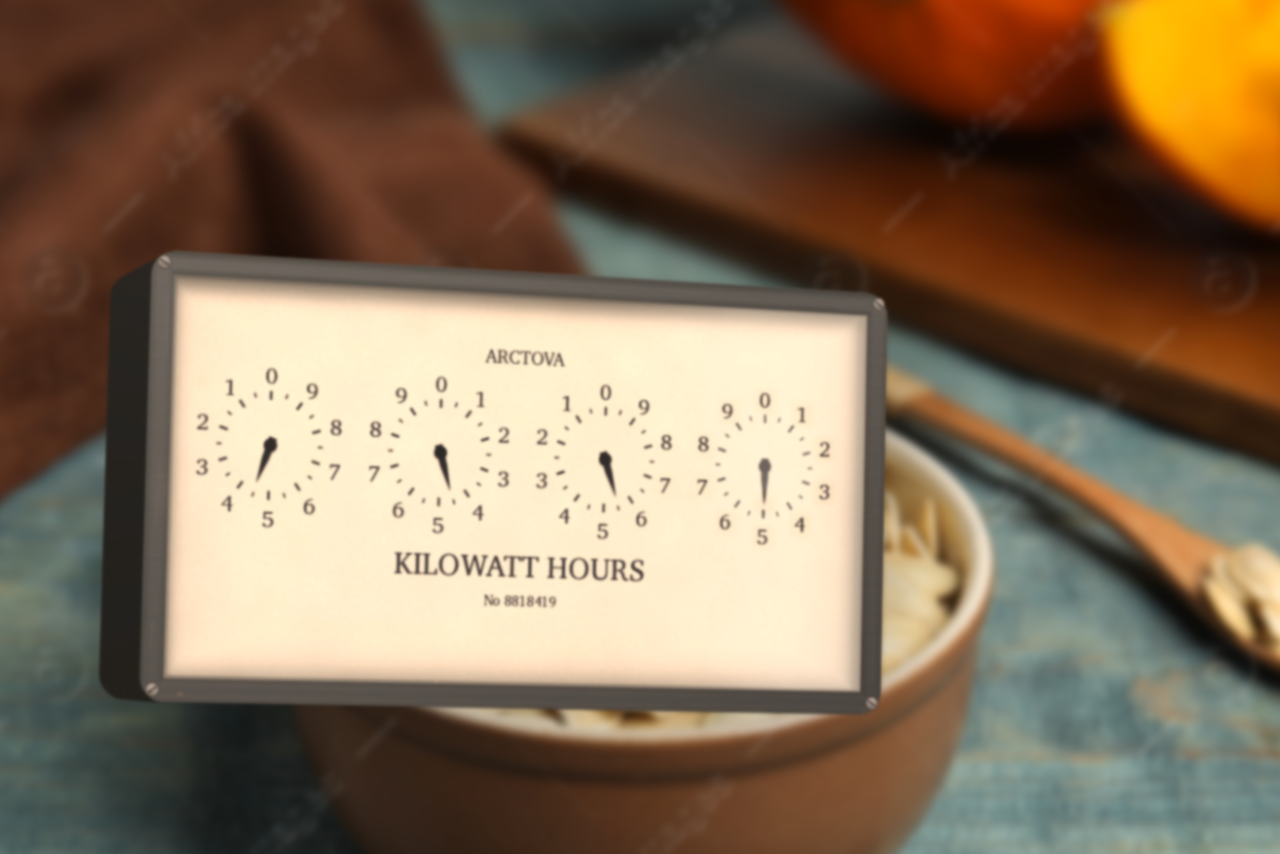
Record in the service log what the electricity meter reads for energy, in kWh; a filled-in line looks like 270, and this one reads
4455
